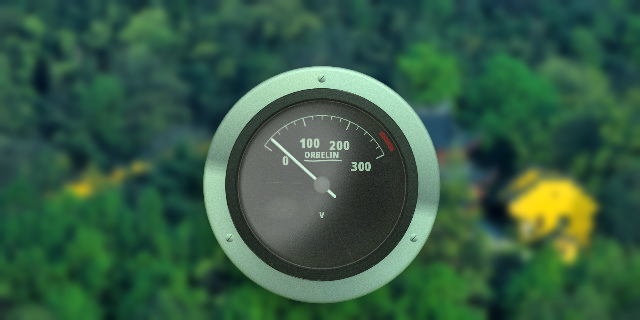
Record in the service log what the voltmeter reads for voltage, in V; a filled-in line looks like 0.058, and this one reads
20
